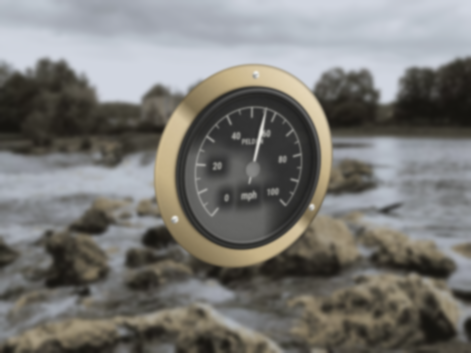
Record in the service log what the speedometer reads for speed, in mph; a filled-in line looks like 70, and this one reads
55
